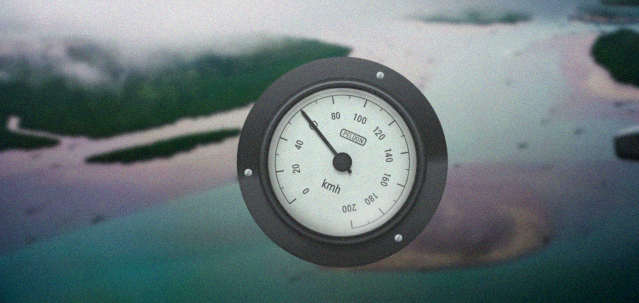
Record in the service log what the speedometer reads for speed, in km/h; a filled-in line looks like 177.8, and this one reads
60
